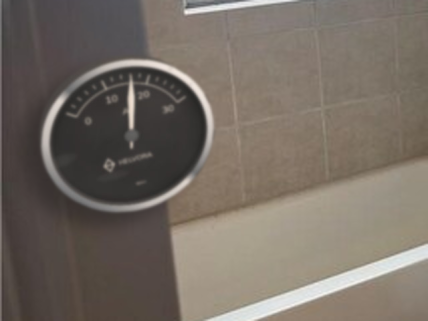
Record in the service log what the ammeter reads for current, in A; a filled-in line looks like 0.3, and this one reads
16
